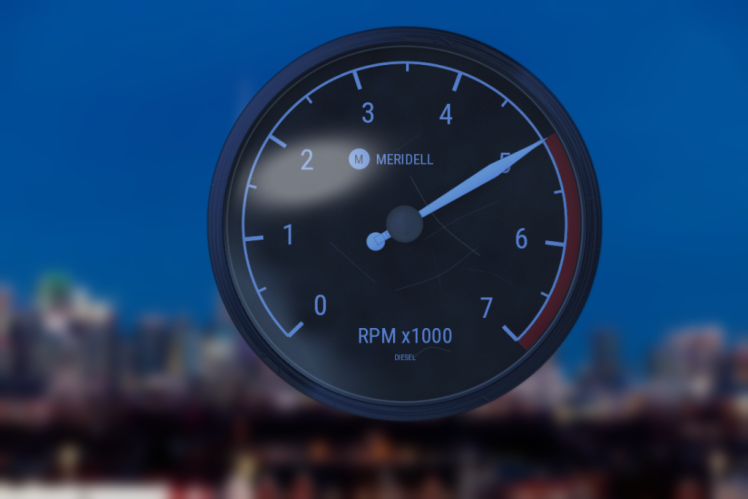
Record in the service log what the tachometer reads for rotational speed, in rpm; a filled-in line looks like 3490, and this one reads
5000
